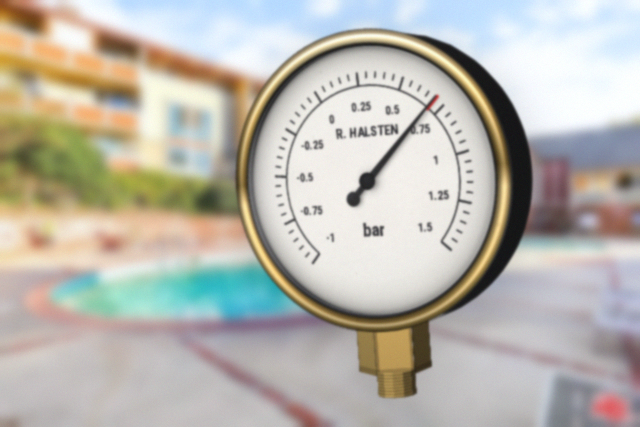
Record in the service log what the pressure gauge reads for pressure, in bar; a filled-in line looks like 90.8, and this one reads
0.7
